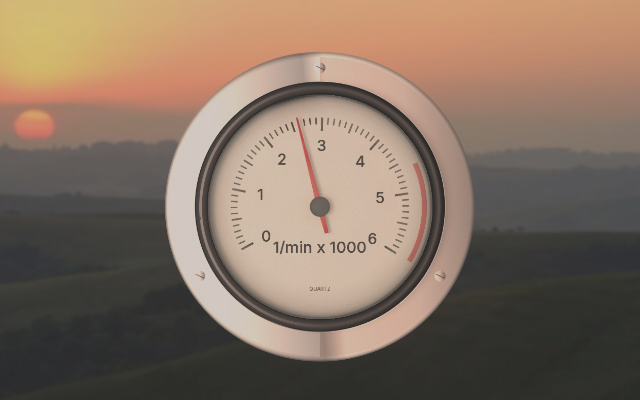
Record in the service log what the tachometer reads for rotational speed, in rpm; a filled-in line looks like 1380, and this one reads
2600
